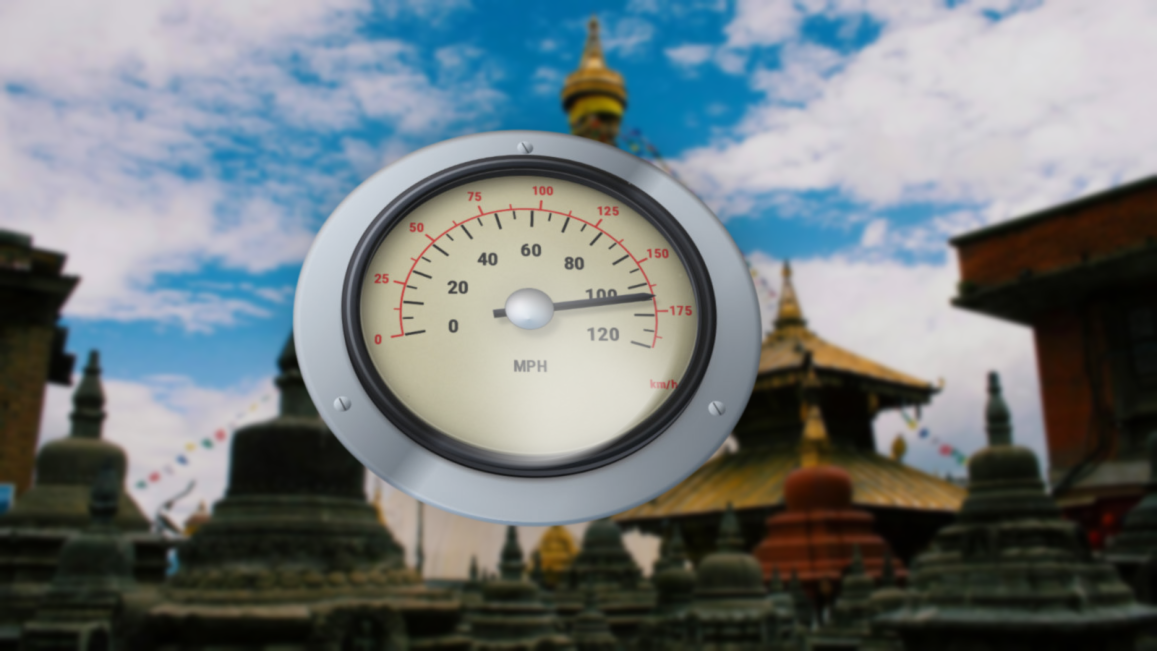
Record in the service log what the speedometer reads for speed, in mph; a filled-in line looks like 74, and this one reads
105
